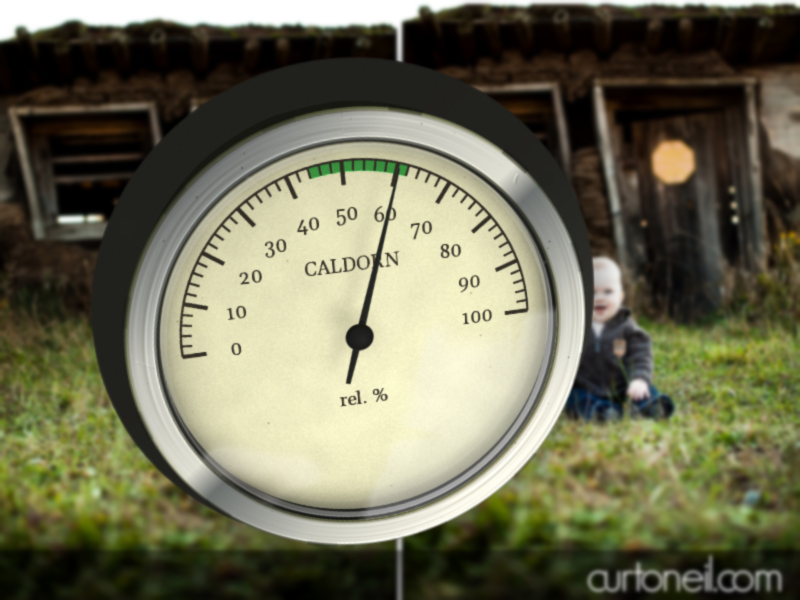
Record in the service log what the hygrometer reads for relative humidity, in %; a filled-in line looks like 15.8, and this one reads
60
